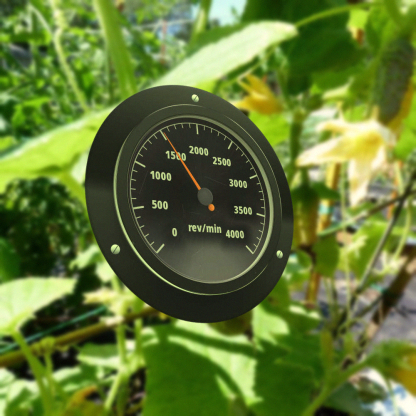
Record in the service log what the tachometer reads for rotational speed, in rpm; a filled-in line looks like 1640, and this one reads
1500
